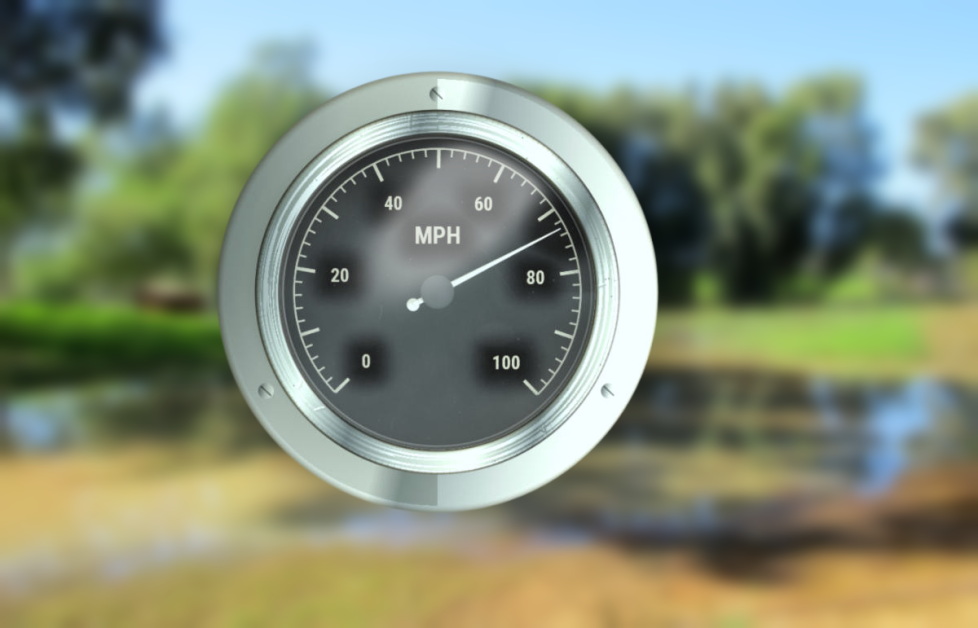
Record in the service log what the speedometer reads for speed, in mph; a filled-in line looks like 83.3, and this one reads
73
